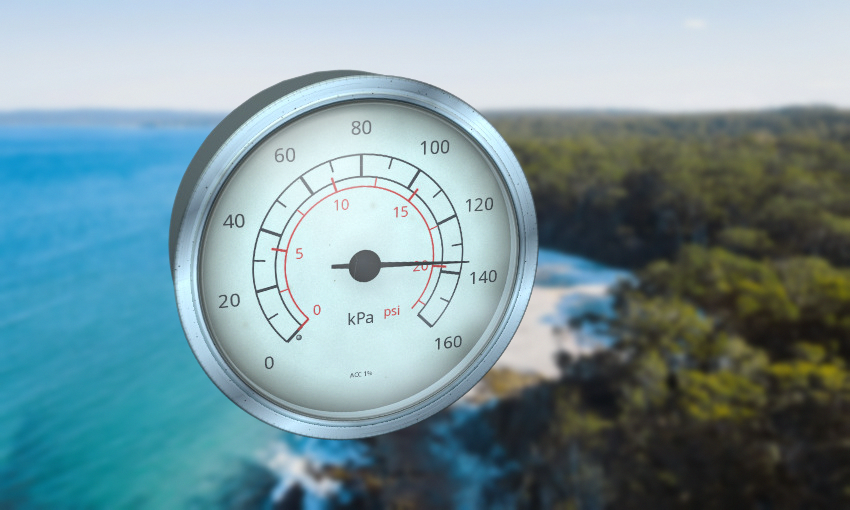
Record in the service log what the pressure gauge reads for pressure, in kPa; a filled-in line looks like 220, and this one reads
135
